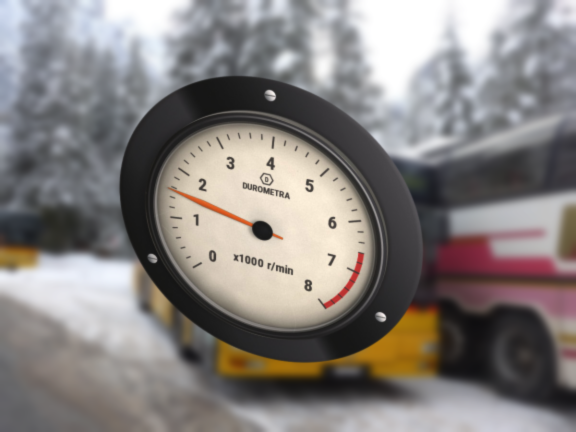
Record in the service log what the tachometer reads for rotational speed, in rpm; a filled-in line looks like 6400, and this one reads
1600
